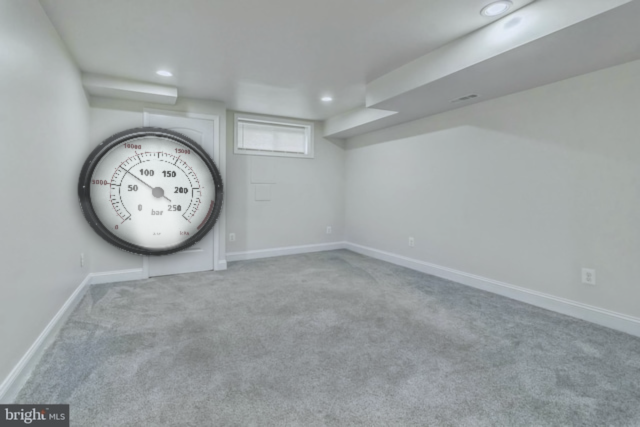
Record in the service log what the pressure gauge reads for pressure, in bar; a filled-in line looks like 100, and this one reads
75
